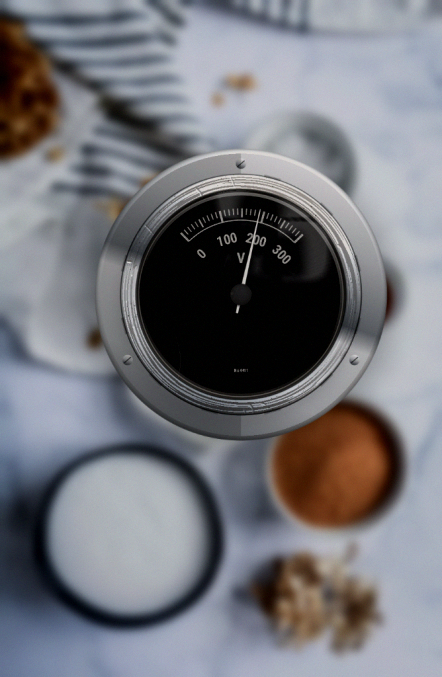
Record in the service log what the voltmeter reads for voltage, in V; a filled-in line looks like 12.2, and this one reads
190
